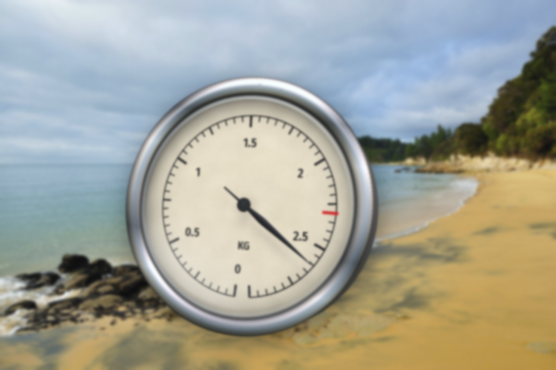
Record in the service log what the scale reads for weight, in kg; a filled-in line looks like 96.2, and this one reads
2.6
